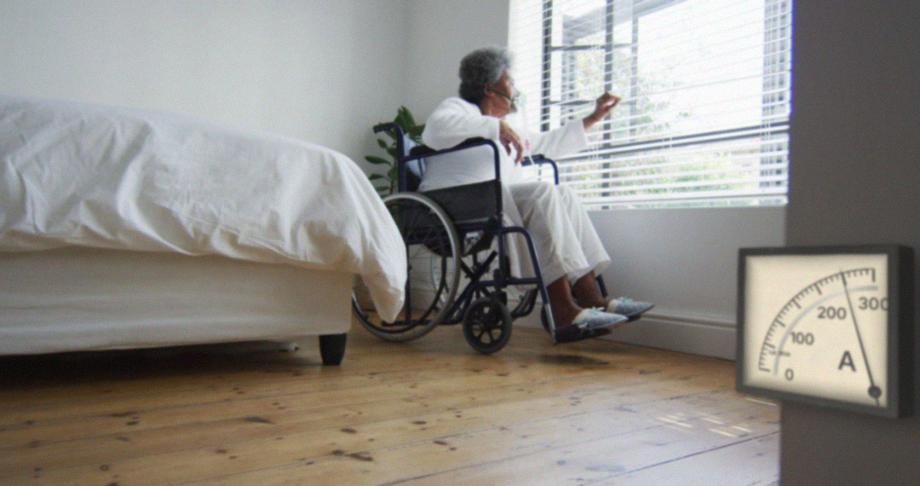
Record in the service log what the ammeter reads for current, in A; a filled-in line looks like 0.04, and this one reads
250
